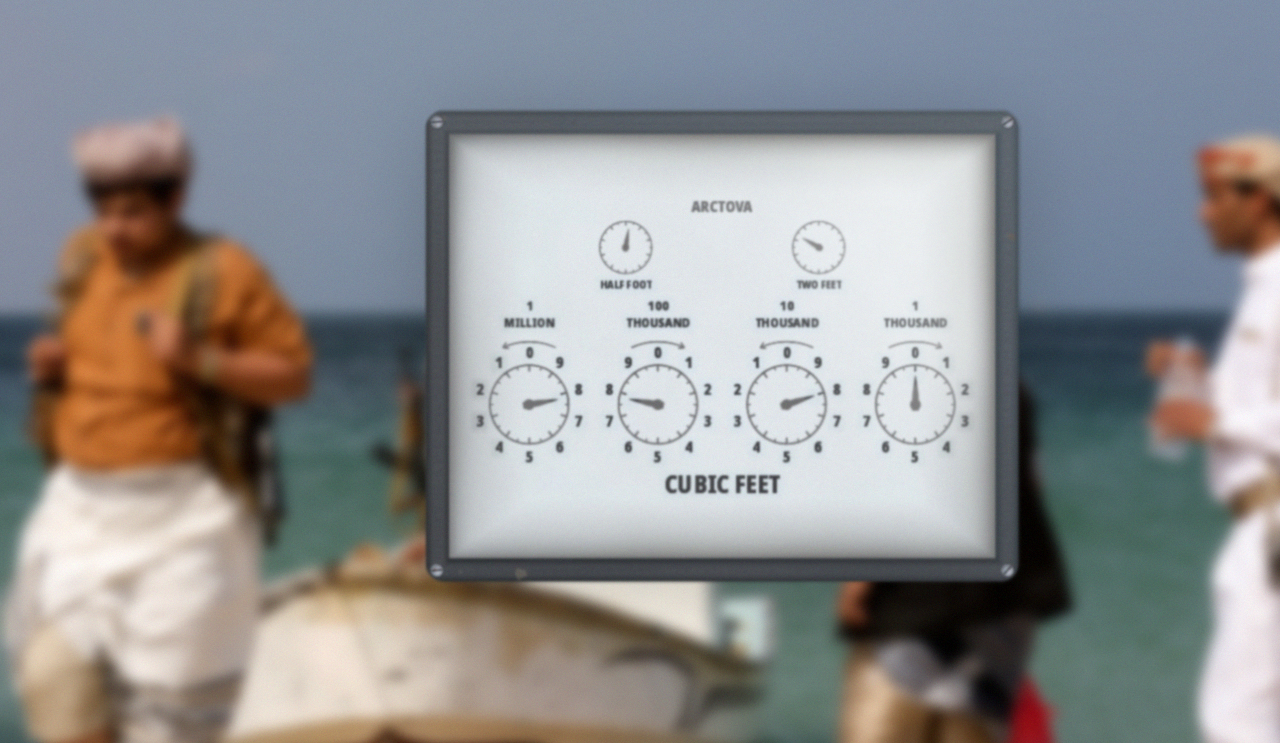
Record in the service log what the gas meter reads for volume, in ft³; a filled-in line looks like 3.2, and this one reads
778000
